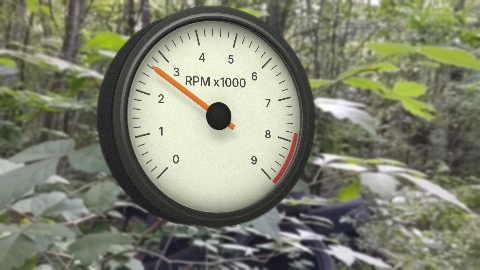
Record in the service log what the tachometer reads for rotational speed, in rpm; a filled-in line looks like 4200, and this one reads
2600
